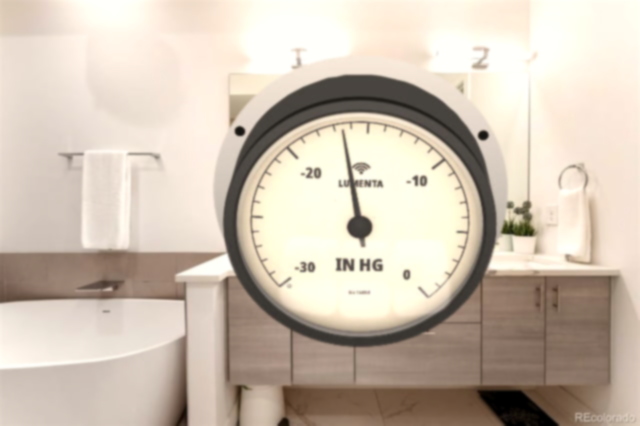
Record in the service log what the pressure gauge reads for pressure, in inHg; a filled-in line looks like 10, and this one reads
-16.5
